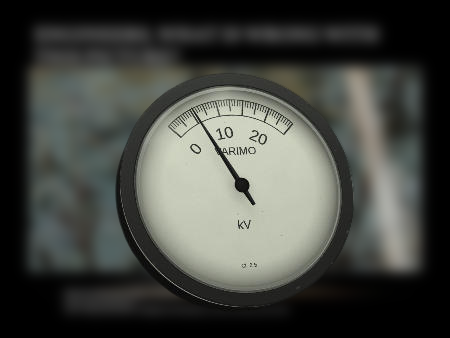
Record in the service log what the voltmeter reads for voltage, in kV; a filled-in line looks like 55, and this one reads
5
